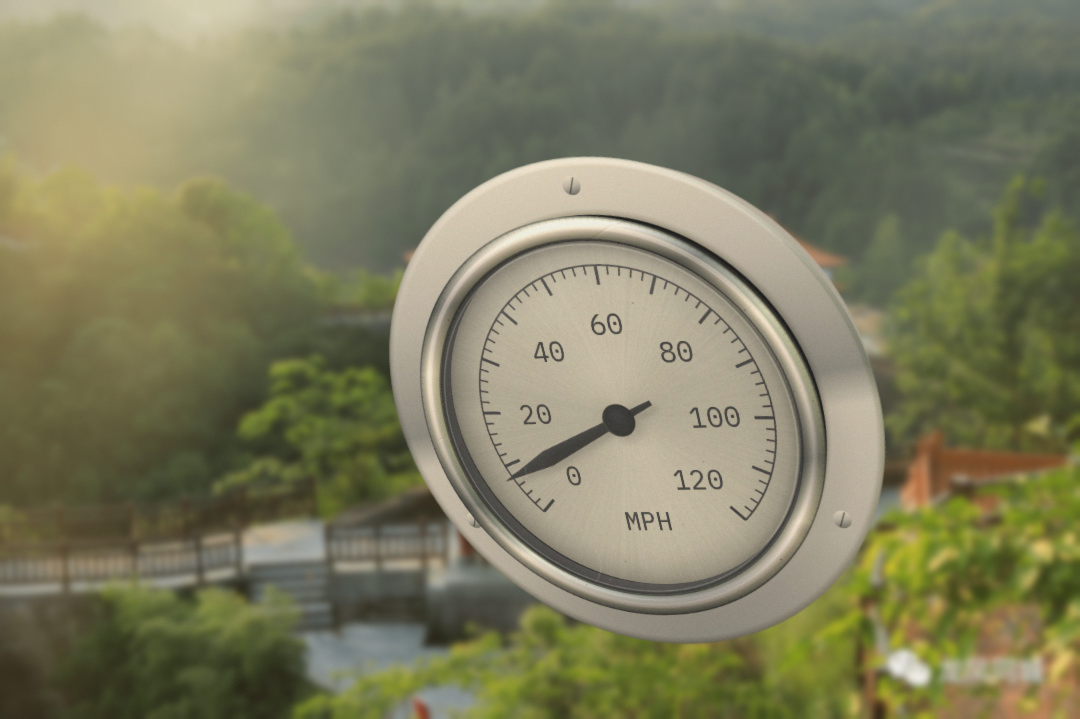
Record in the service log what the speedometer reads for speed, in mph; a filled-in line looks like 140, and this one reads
8
